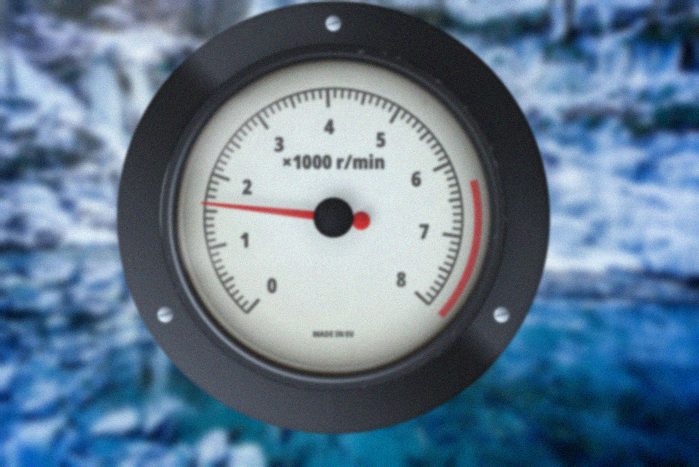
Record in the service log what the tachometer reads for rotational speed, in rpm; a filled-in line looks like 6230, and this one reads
1600
